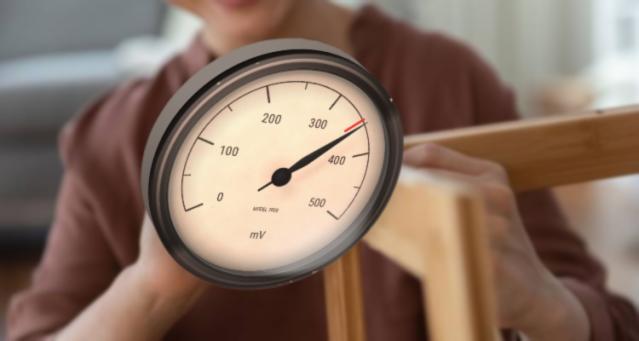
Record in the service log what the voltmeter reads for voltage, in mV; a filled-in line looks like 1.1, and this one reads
350
